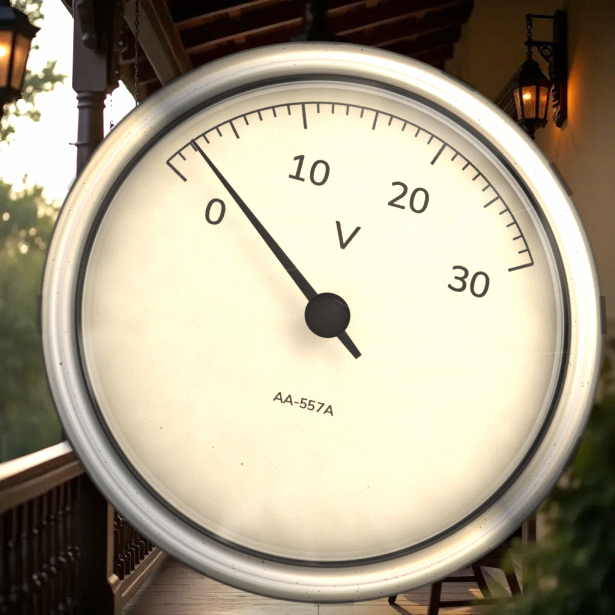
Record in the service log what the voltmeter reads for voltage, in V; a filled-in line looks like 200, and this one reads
2
